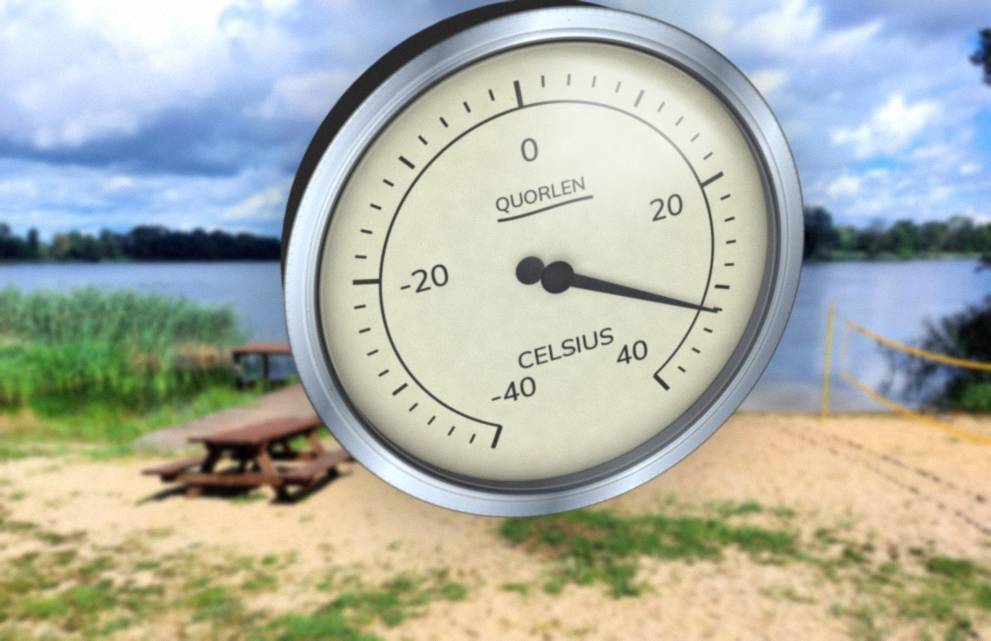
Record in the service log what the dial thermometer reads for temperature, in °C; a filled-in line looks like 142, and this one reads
32
